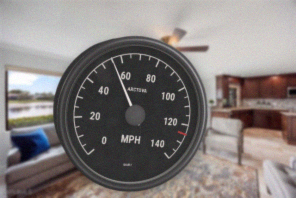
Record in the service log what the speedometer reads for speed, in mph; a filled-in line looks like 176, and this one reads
55
